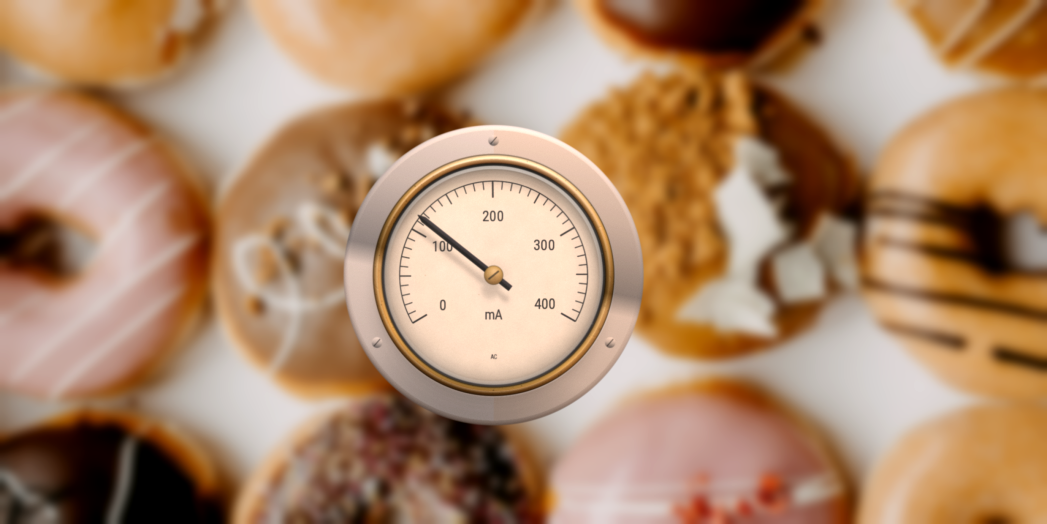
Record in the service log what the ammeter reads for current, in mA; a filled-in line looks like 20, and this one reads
115
